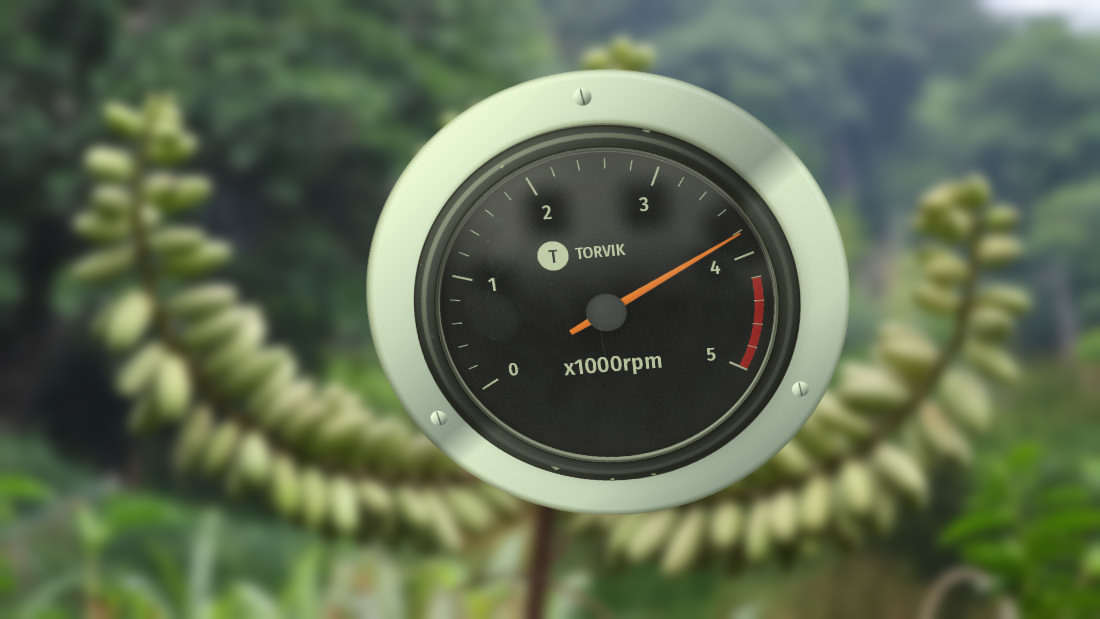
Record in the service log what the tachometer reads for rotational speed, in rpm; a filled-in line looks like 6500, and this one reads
3800
